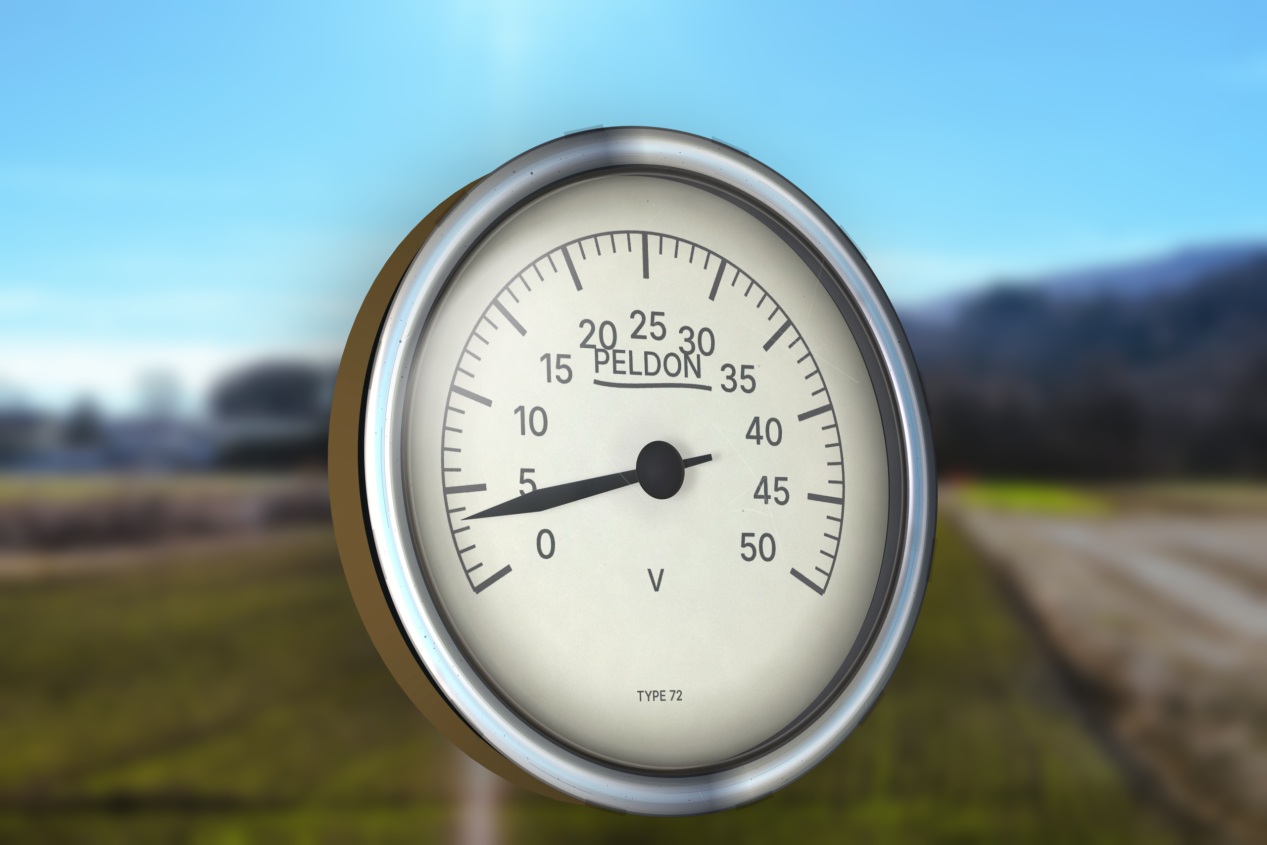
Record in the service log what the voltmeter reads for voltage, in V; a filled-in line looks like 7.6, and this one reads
3.5
